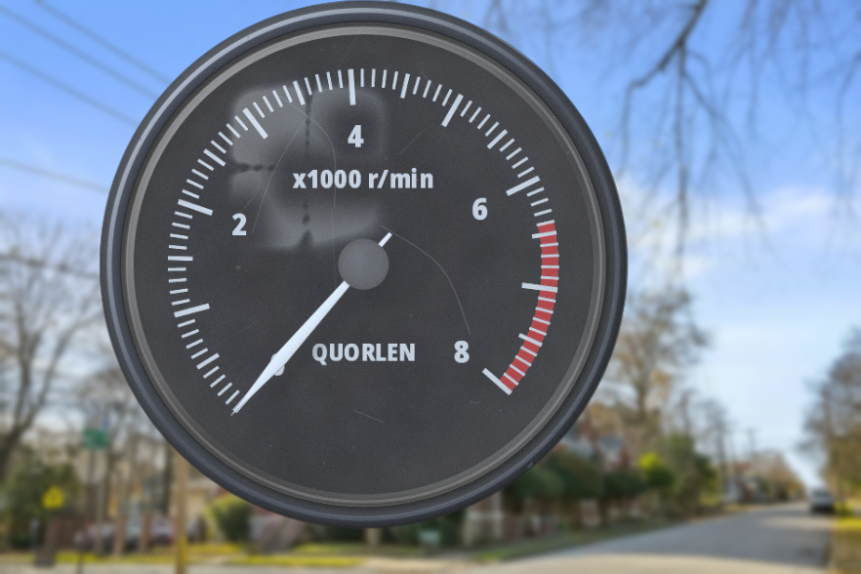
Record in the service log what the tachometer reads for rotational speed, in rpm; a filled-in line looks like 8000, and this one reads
0
